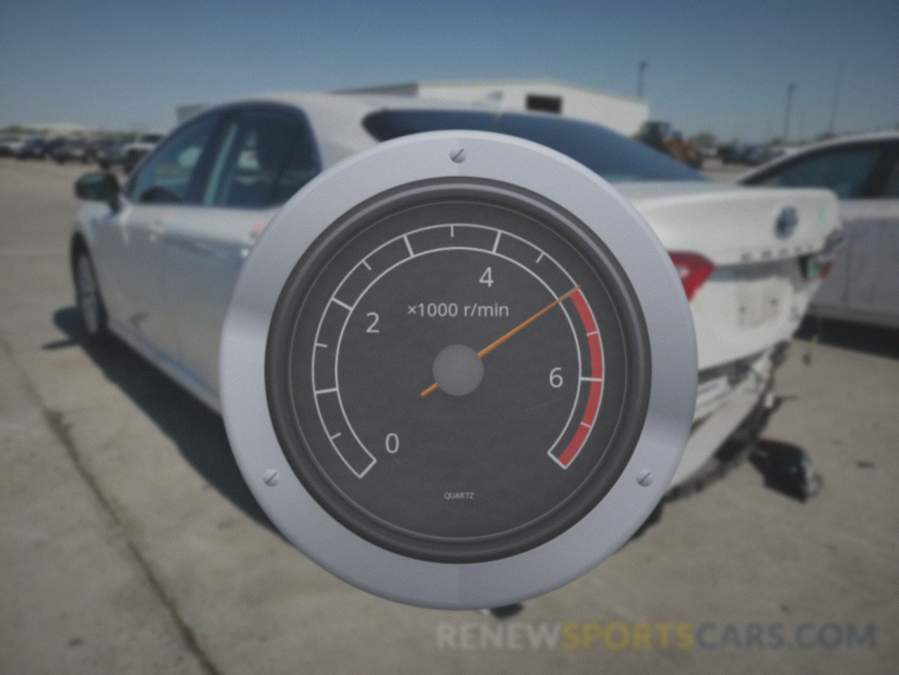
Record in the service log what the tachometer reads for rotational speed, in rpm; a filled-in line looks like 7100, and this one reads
5000
